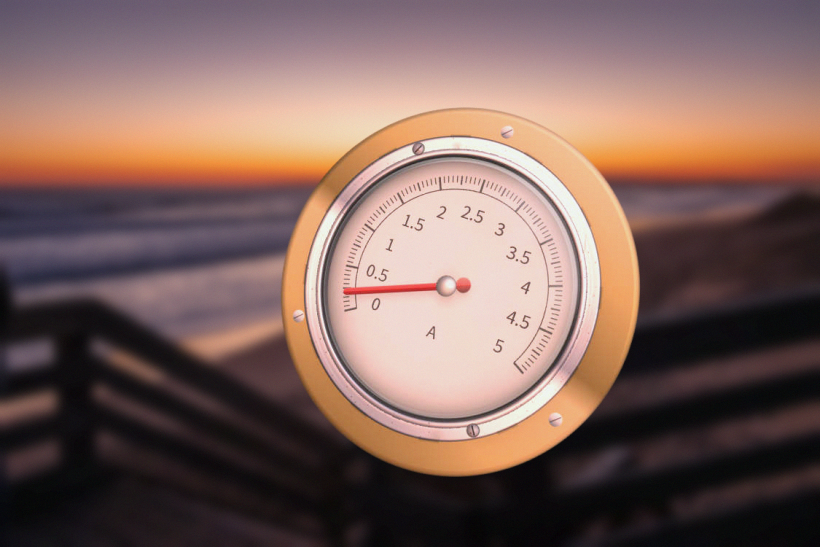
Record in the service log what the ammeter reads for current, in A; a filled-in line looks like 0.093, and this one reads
0.2
